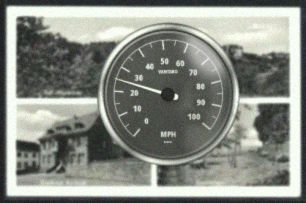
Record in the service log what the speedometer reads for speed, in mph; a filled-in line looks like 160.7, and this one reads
25
